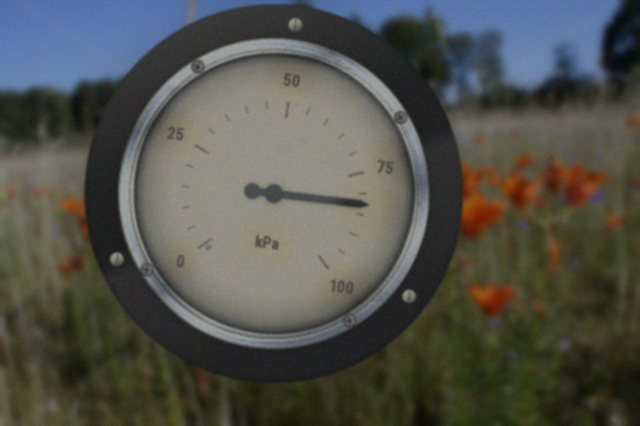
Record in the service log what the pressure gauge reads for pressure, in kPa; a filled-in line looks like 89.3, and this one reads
82.5
